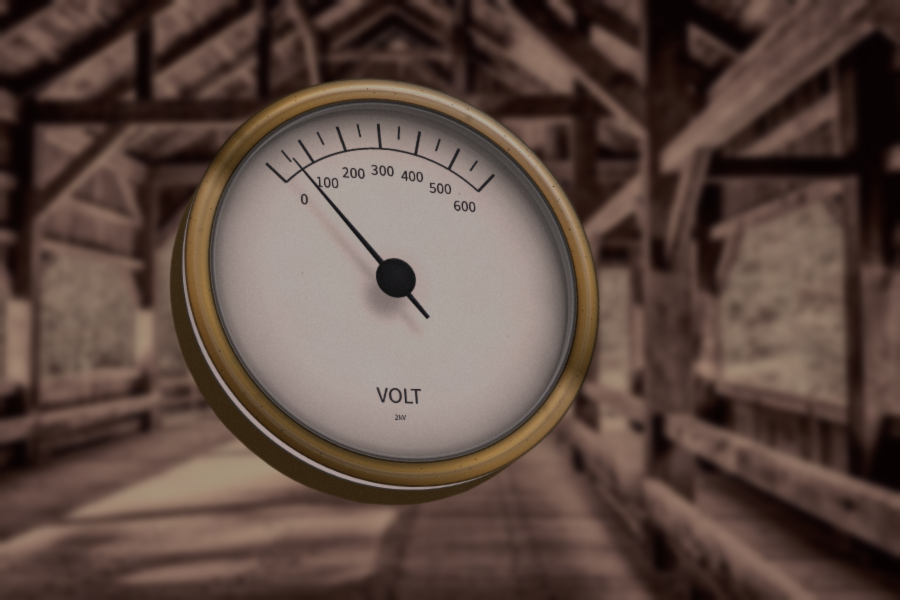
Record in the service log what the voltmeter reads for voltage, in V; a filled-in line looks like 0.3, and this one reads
50
